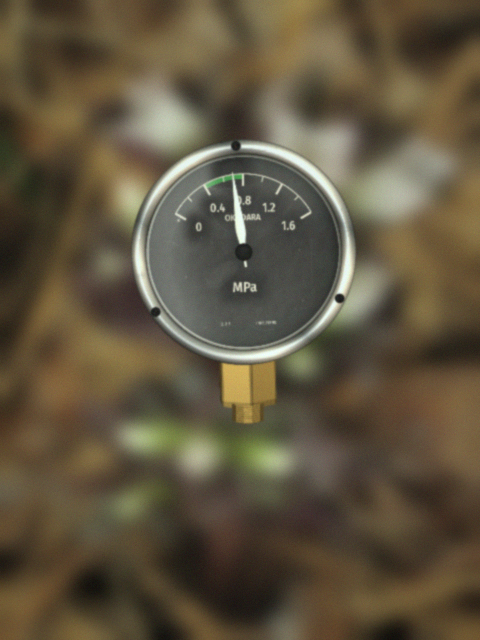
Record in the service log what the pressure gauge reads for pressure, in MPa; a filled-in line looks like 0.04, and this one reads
0.7
